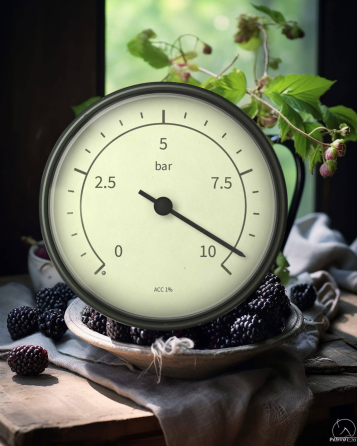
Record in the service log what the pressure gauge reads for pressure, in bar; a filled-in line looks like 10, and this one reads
9.5
